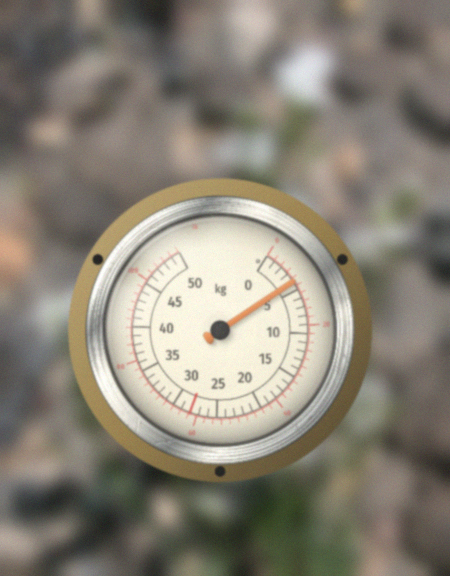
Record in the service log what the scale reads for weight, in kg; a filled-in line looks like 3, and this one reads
4
